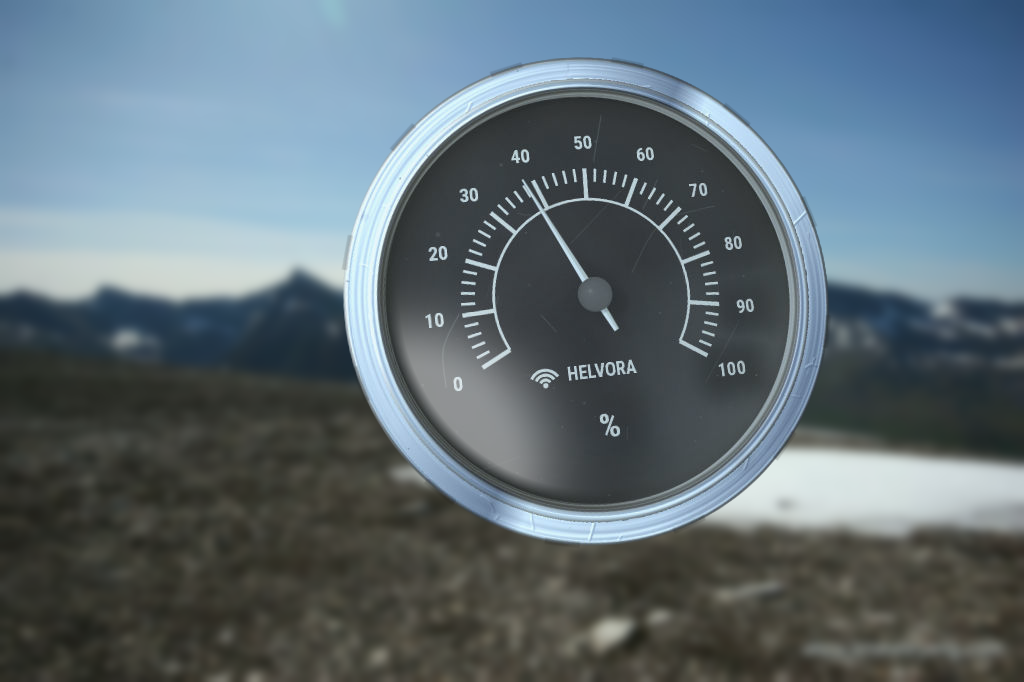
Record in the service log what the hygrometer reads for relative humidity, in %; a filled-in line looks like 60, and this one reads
38
